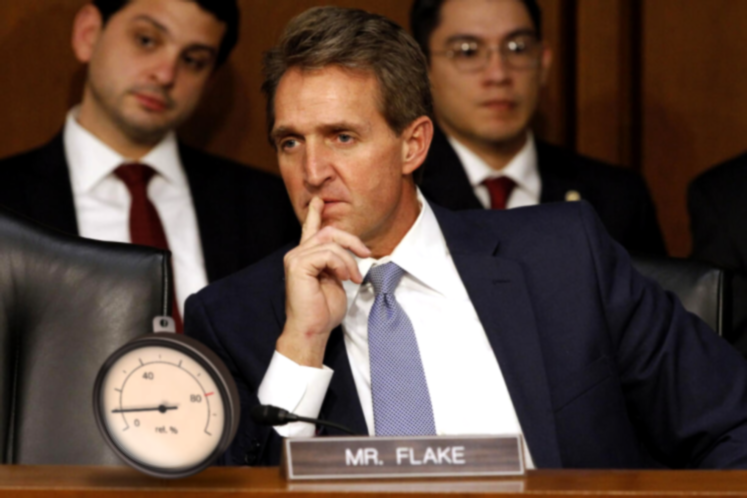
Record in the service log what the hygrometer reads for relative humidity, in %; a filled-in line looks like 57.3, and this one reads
10
